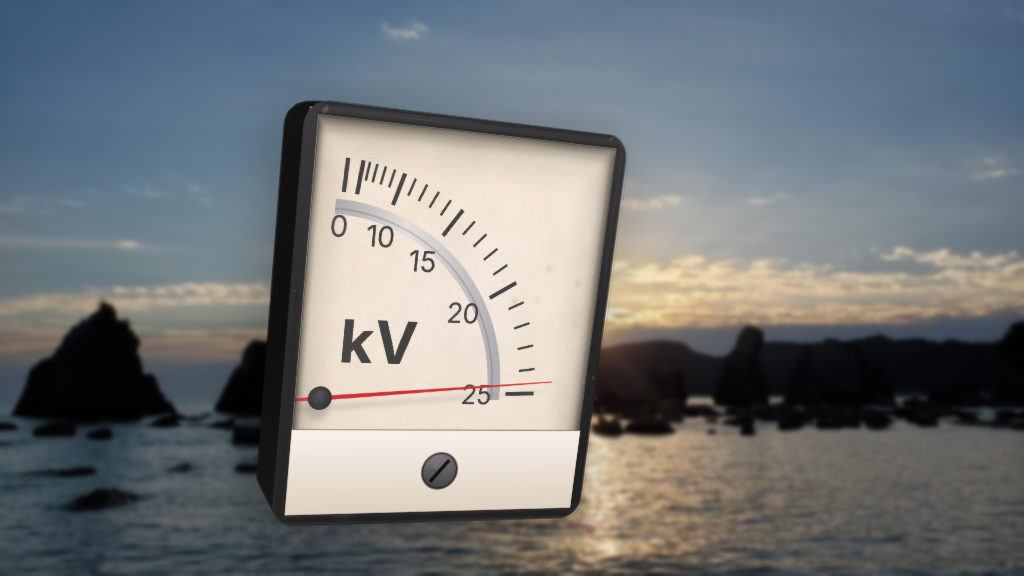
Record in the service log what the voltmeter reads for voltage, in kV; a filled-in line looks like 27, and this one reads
24.5
